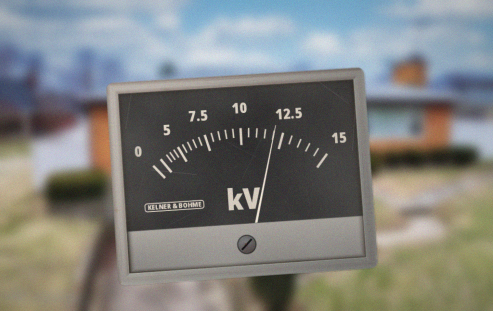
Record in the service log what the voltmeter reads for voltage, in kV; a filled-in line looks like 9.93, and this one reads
12
